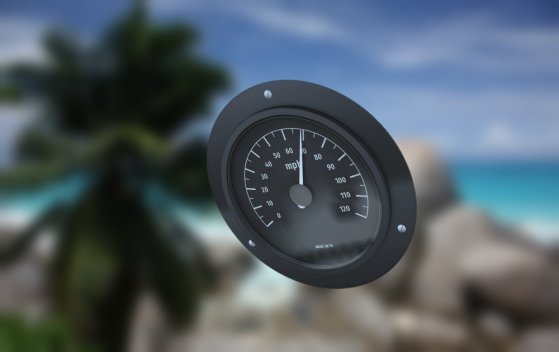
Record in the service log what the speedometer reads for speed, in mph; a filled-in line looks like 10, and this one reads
70
